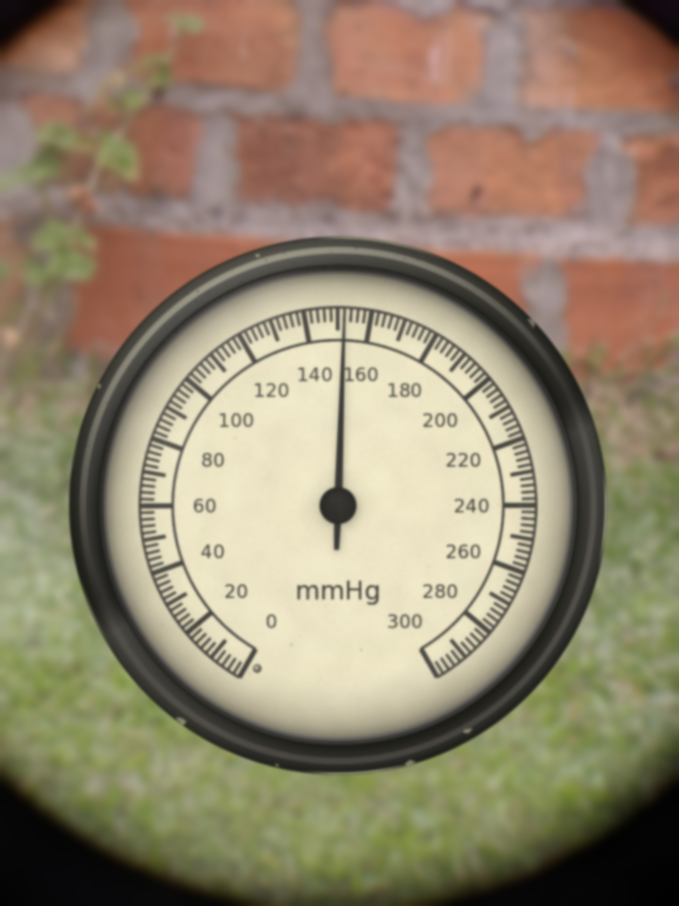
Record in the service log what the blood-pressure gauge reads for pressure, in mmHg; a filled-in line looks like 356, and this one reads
152
